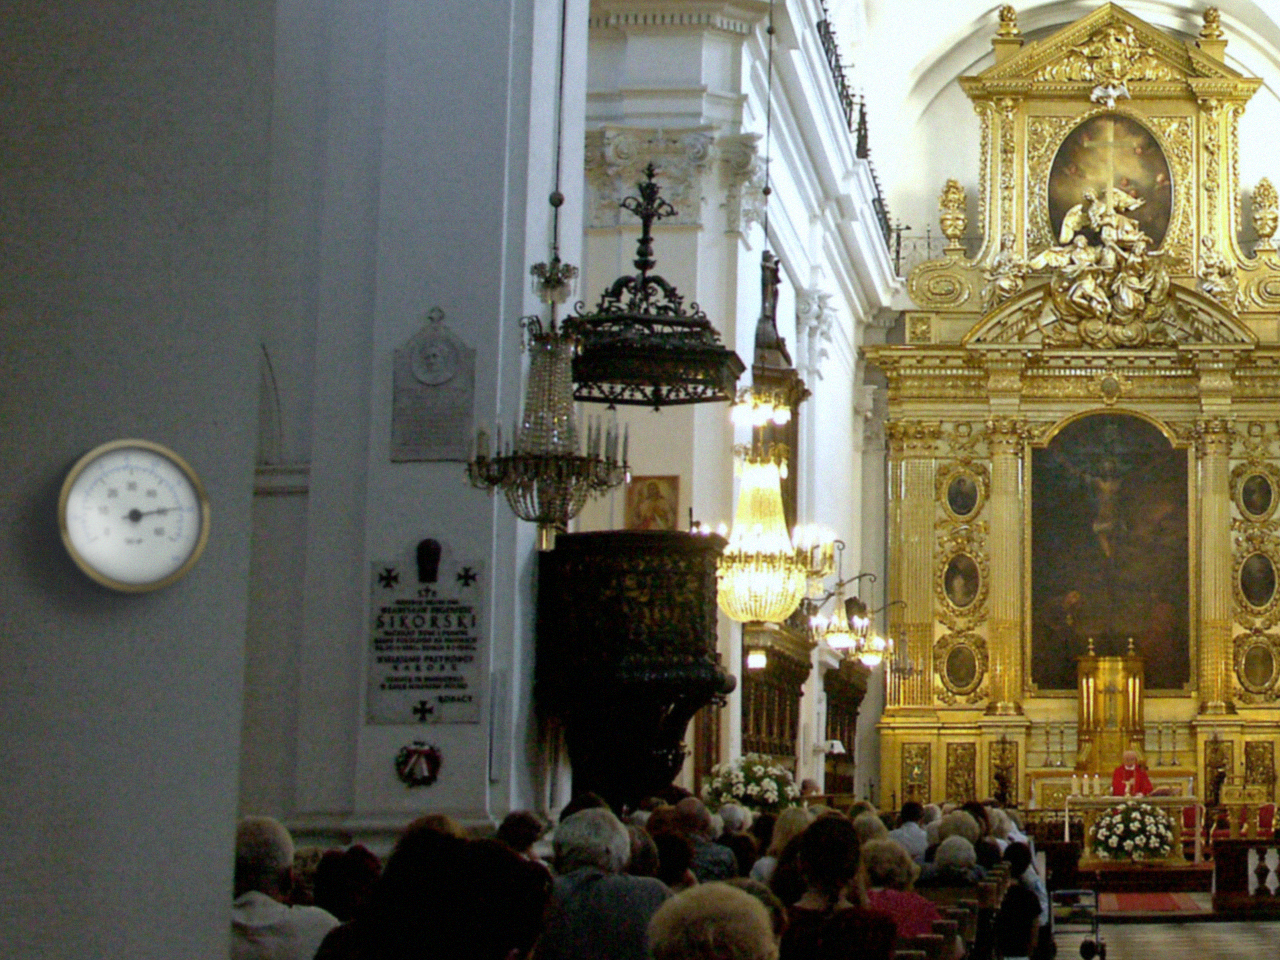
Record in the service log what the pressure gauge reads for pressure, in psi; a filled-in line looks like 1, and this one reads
50
